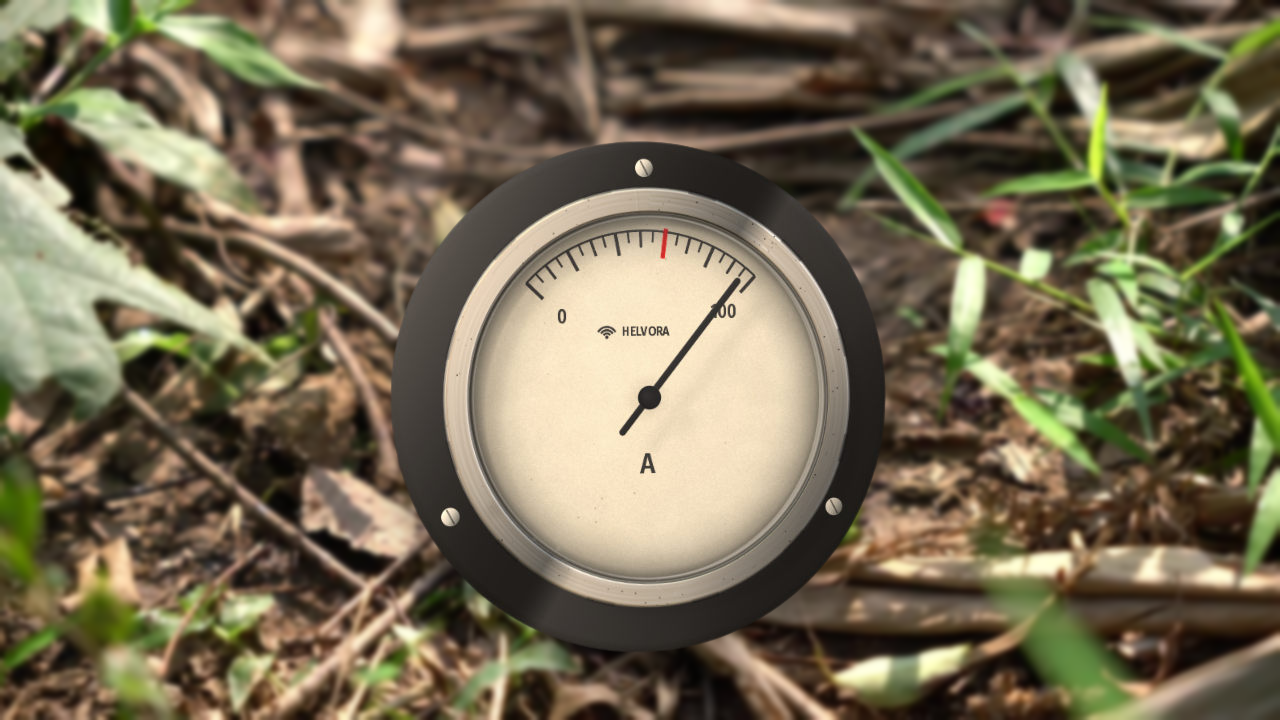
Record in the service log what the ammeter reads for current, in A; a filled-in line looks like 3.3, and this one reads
95
